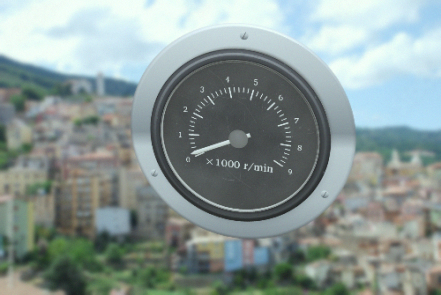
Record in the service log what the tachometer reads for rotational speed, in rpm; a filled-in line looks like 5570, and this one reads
200
